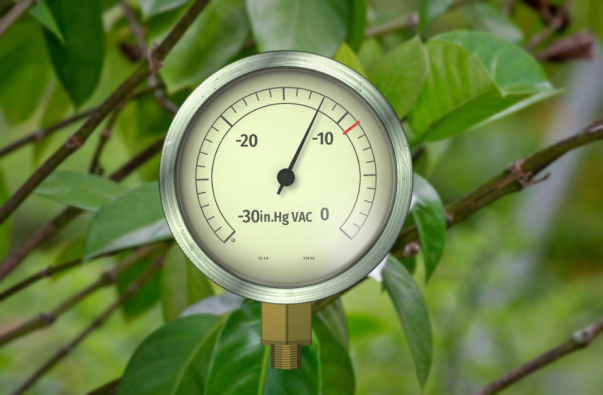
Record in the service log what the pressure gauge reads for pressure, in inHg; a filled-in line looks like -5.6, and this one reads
-12
